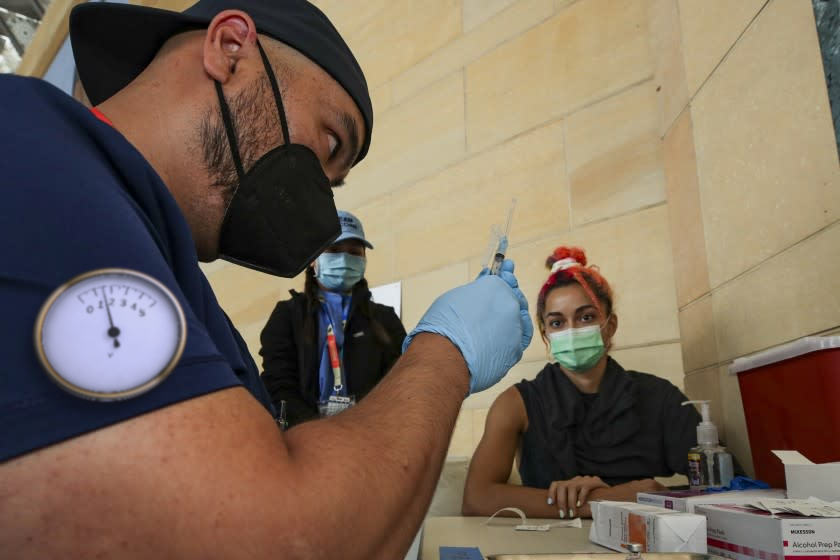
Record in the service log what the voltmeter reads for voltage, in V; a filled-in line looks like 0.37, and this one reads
1.5
